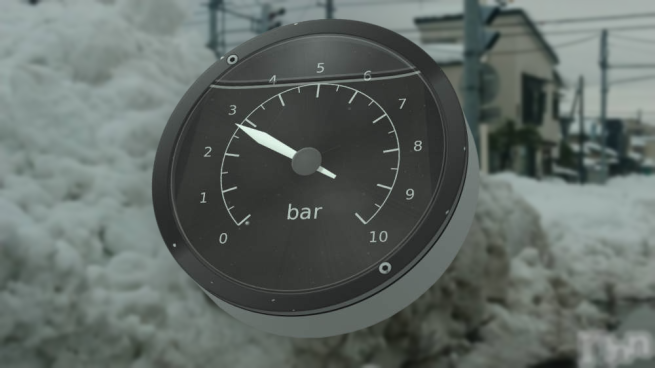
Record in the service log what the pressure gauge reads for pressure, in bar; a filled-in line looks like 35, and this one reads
2.75
